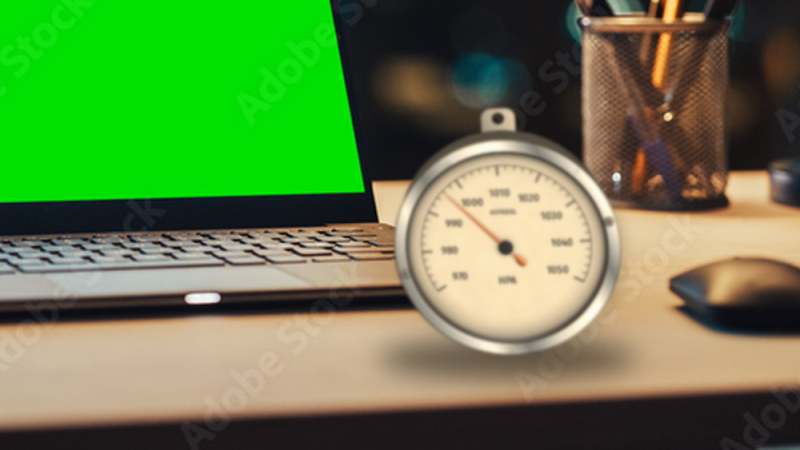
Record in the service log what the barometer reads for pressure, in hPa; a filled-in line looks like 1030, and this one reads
996
